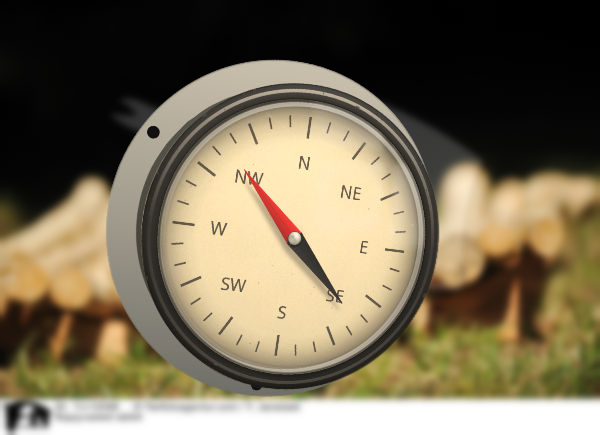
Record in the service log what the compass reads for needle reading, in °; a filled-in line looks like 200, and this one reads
315
